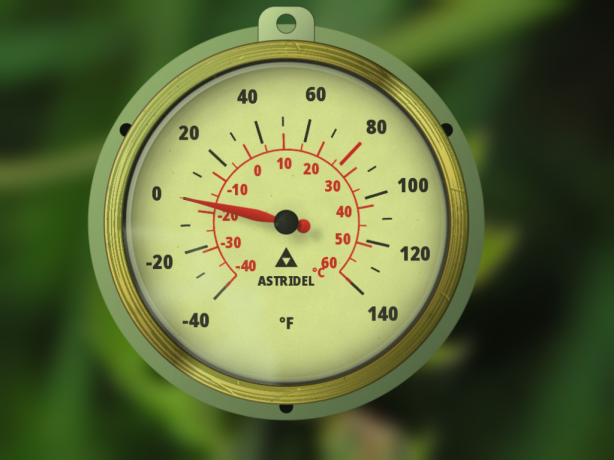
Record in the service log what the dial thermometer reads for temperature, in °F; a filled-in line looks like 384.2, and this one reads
0
